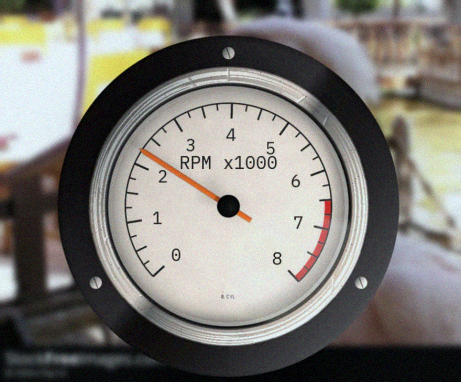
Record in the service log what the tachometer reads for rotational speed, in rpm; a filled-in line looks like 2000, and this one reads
2250
